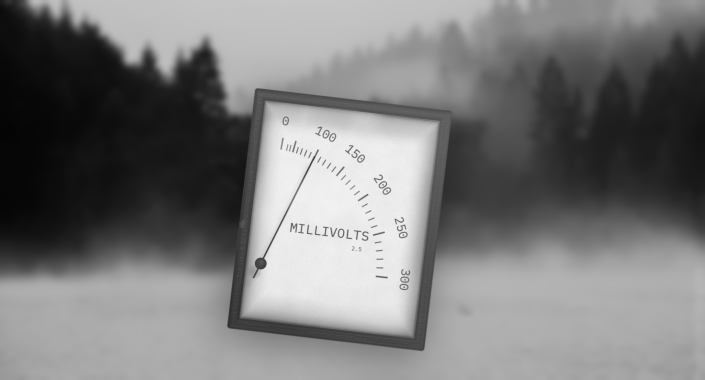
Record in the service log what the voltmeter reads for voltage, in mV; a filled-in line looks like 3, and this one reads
100
